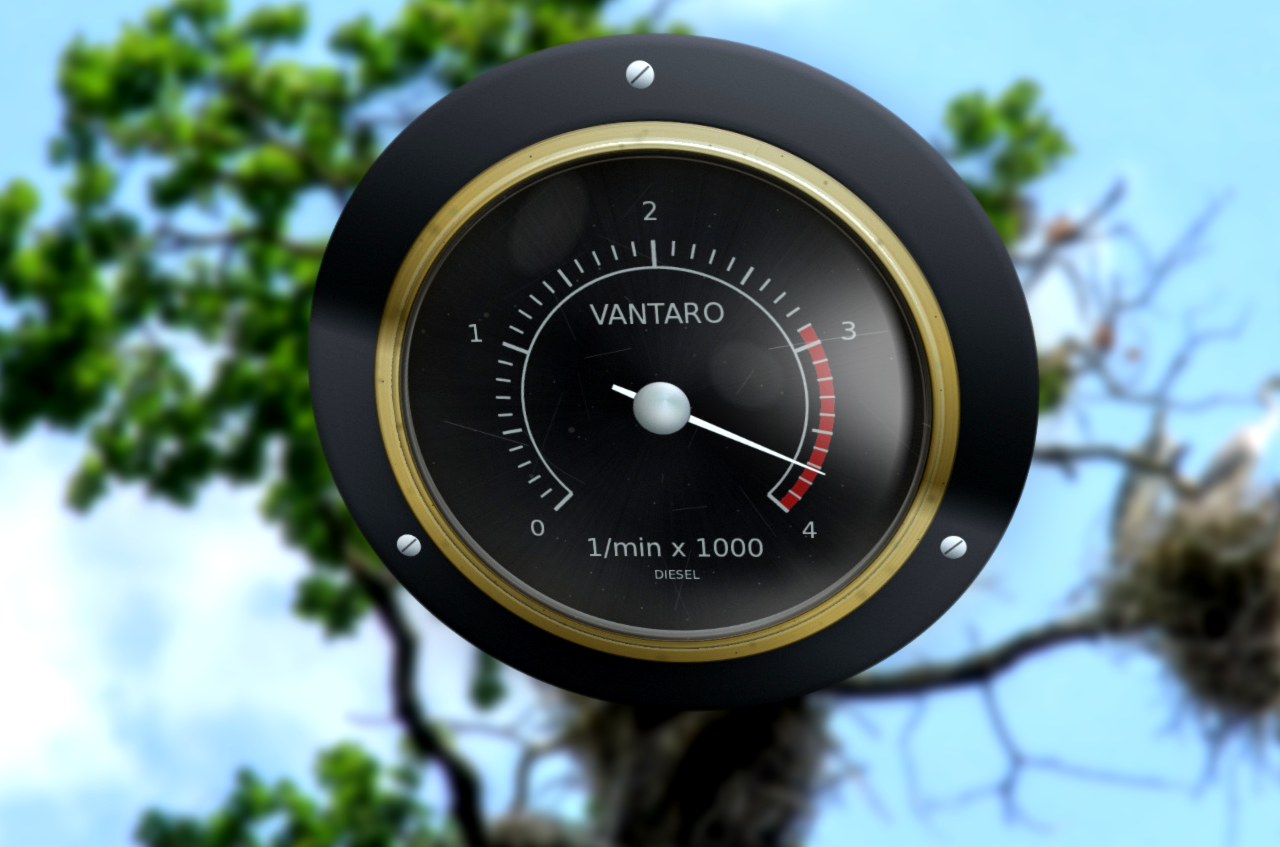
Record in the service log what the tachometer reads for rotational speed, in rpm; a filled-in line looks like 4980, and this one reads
3700
